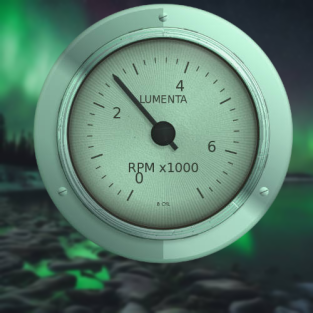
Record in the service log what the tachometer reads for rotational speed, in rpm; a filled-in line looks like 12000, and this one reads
2600
